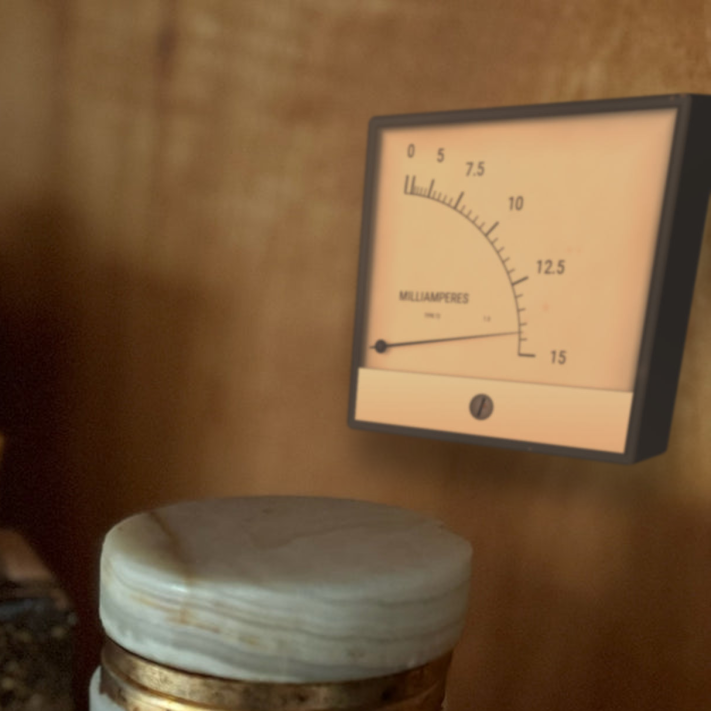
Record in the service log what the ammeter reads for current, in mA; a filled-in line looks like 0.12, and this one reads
14.25
